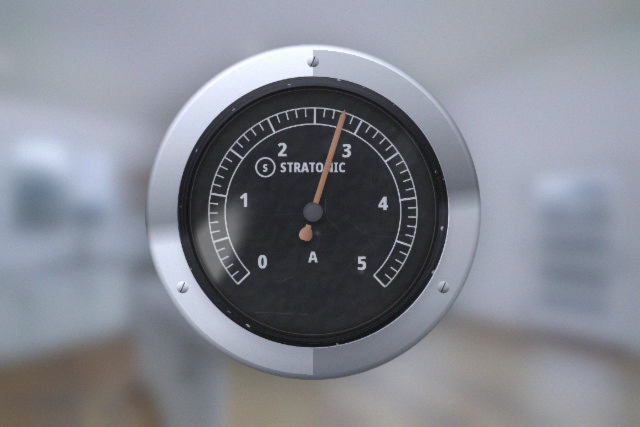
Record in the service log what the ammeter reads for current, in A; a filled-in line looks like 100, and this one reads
2.8
